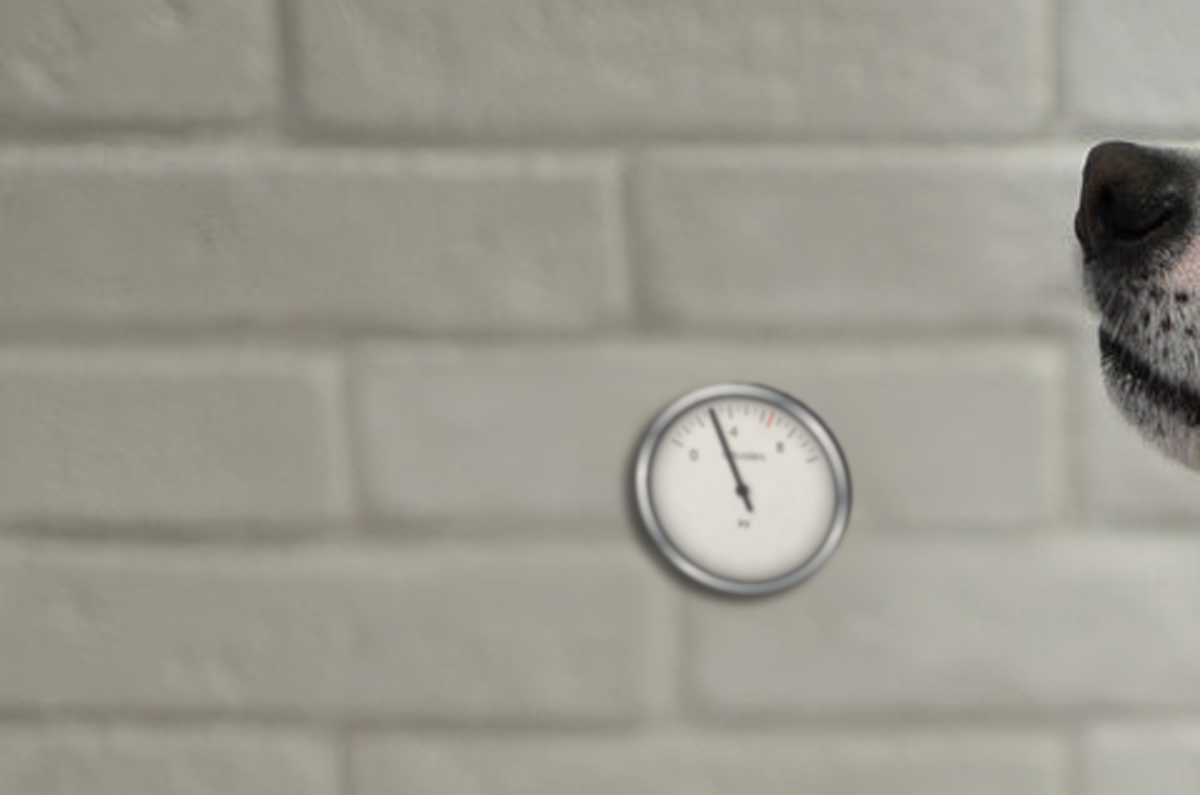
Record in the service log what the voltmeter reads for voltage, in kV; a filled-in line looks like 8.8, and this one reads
3
